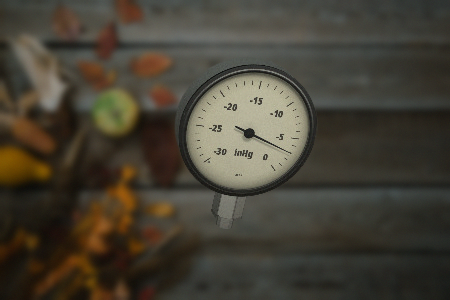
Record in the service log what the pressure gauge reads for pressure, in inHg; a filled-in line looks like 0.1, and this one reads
-3
